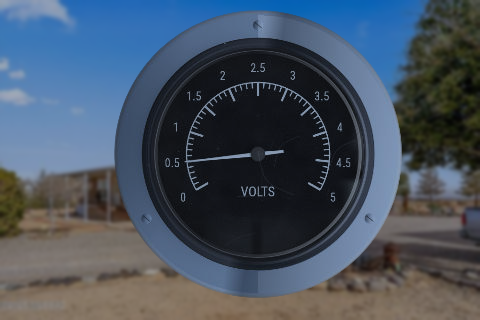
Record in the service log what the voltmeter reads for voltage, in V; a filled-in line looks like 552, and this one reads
0.5
